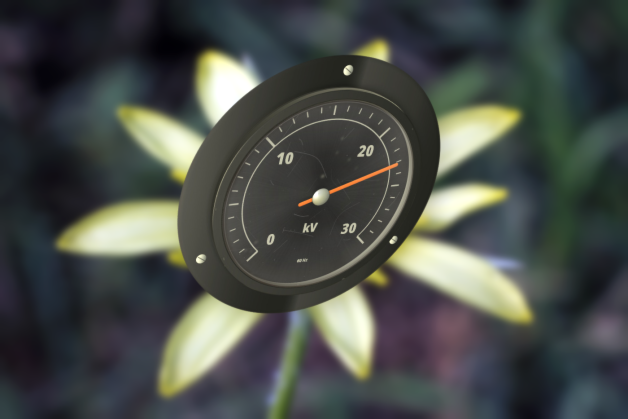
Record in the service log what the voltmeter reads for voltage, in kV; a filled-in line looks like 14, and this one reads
23
